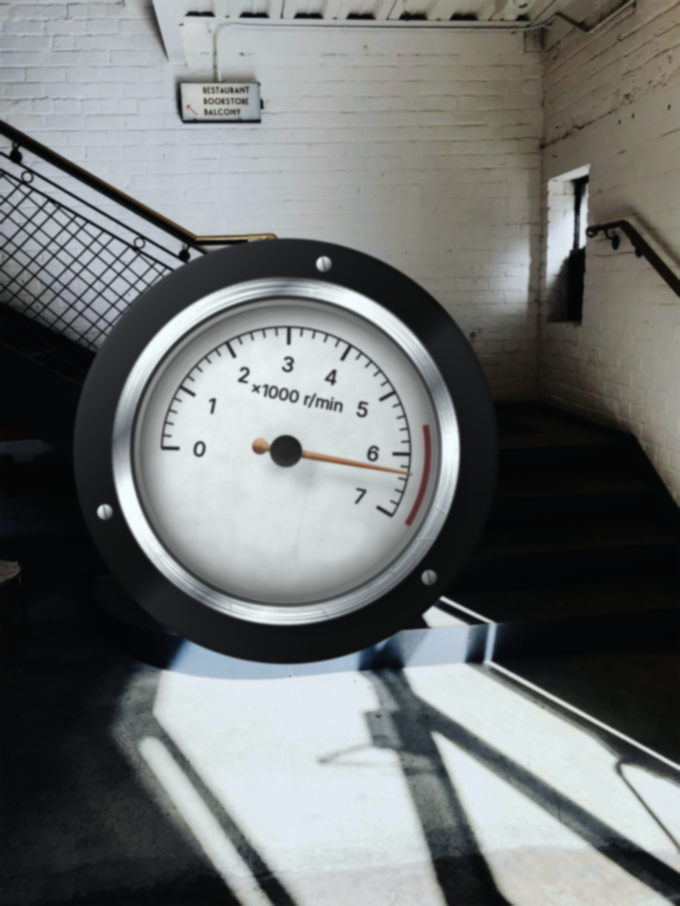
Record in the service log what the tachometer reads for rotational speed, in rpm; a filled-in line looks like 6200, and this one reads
6300
